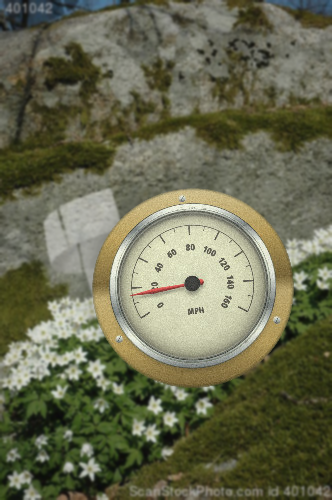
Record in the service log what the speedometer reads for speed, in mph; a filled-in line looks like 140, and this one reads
15
